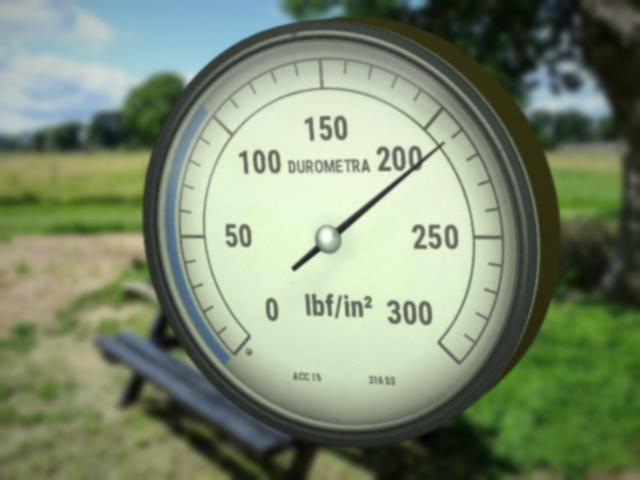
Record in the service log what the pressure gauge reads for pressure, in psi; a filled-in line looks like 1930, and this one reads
210
